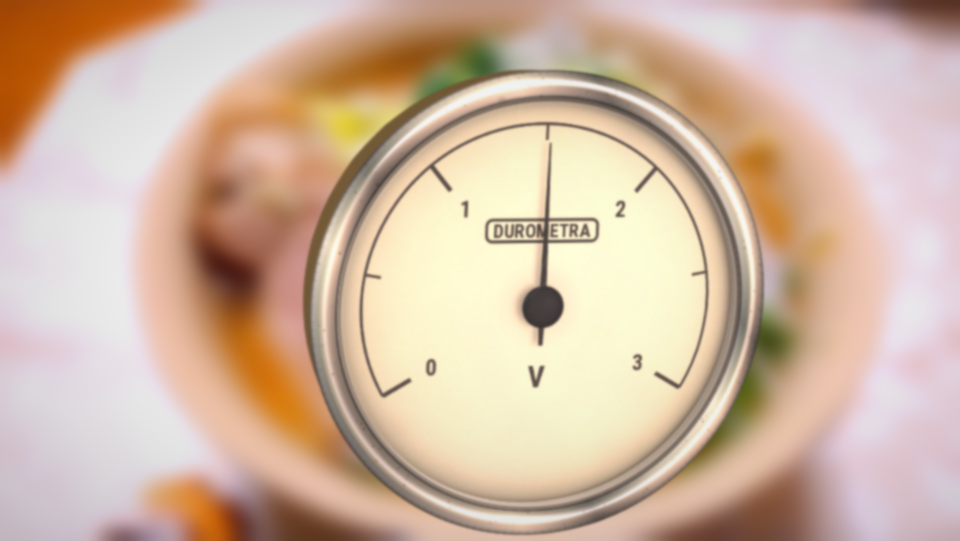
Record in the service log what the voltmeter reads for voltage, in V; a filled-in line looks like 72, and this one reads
1.5
